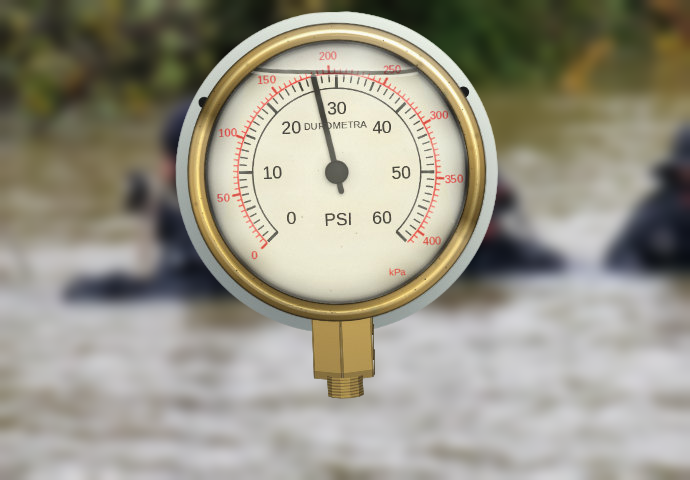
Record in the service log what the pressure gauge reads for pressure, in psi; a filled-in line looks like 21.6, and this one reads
27
